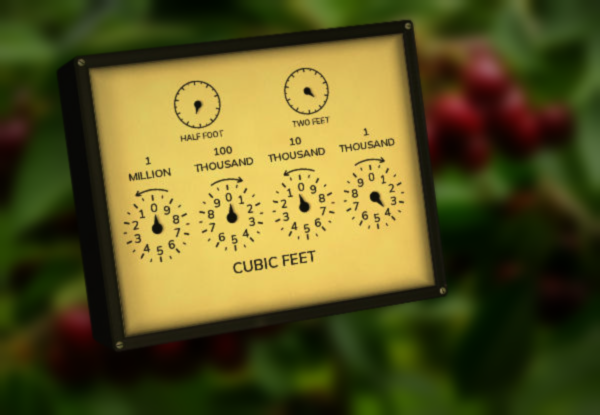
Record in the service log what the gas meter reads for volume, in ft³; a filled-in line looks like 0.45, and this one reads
400
